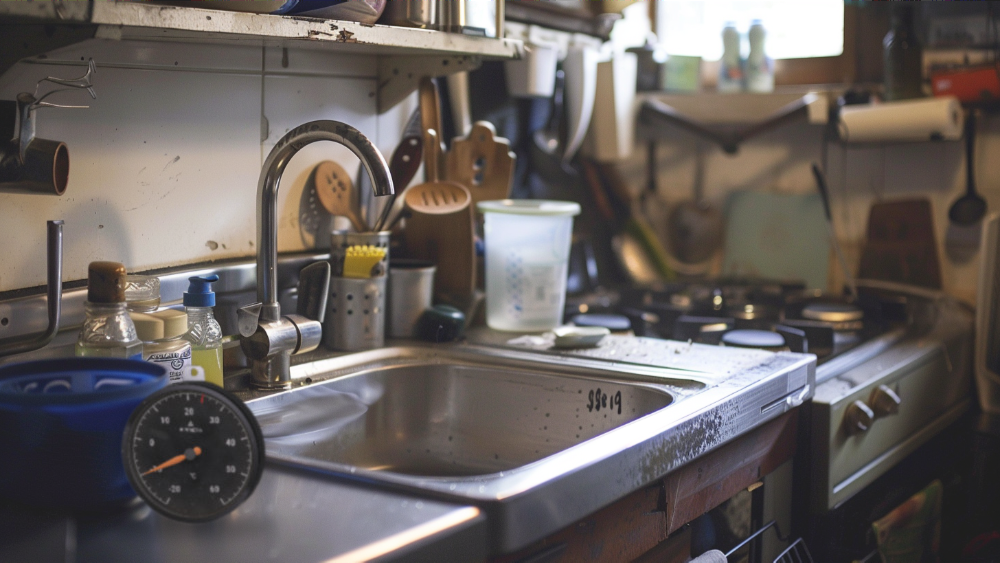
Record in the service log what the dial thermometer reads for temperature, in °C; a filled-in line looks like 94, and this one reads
-10
